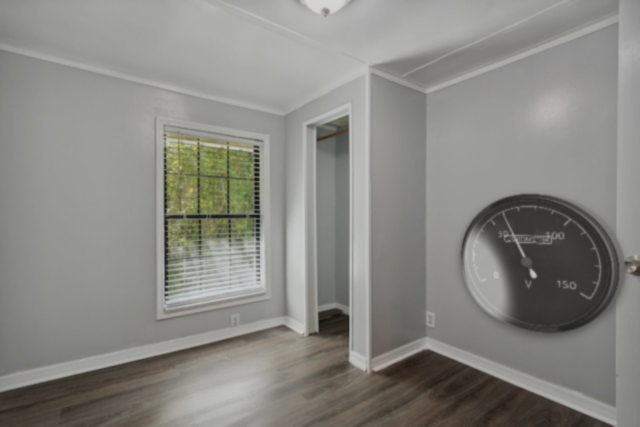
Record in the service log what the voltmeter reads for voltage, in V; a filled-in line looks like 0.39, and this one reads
60
